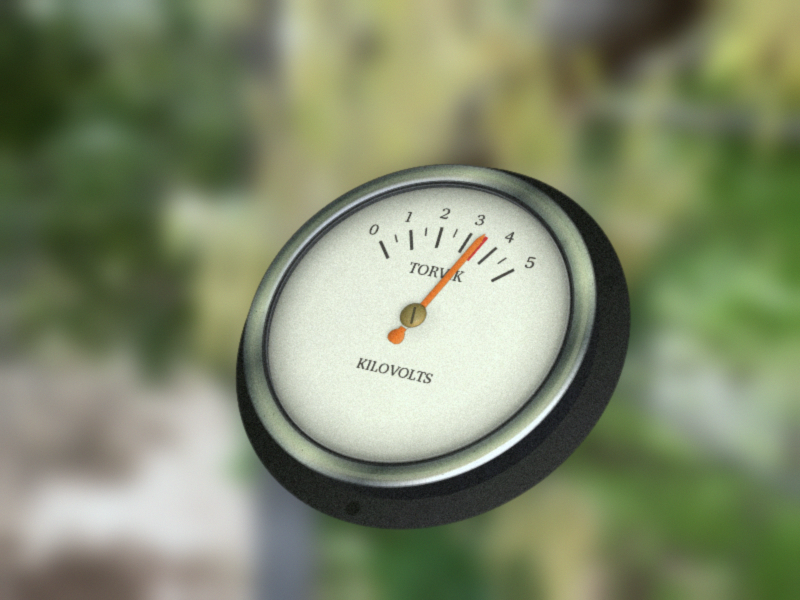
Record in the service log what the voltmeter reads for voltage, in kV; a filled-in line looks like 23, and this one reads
3.5
